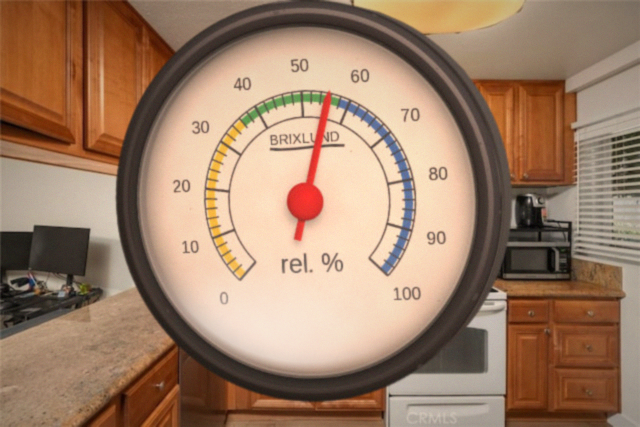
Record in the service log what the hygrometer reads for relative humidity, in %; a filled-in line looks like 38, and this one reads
56
